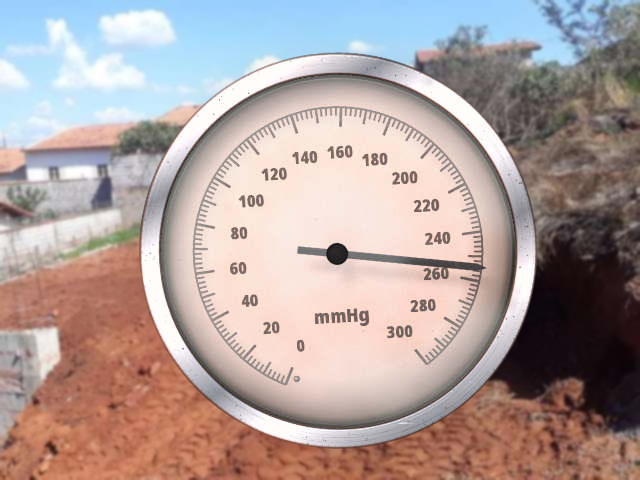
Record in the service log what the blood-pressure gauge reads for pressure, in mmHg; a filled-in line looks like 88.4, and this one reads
254
